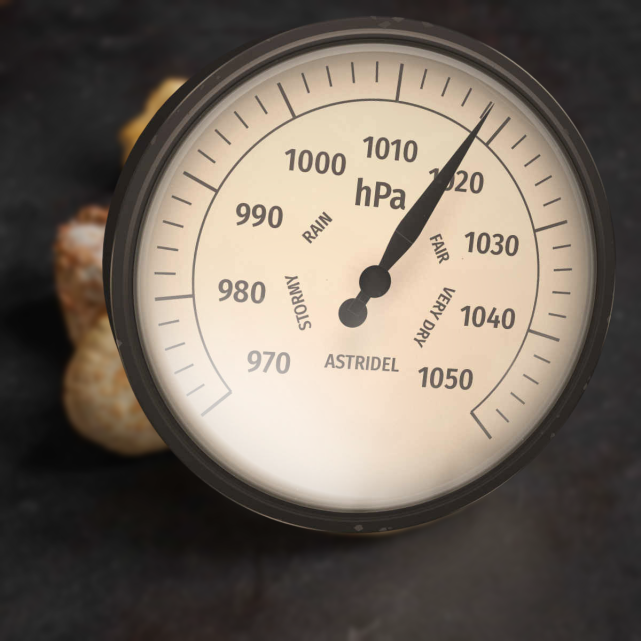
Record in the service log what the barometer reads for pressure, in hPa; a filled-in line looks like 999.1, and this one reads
1018
